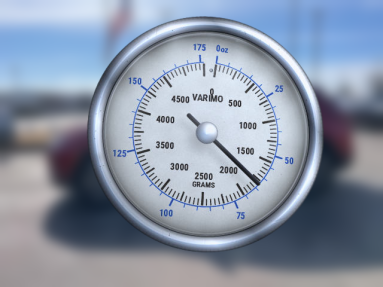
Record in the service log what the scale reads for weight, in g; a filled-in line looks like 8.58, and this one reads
1800
